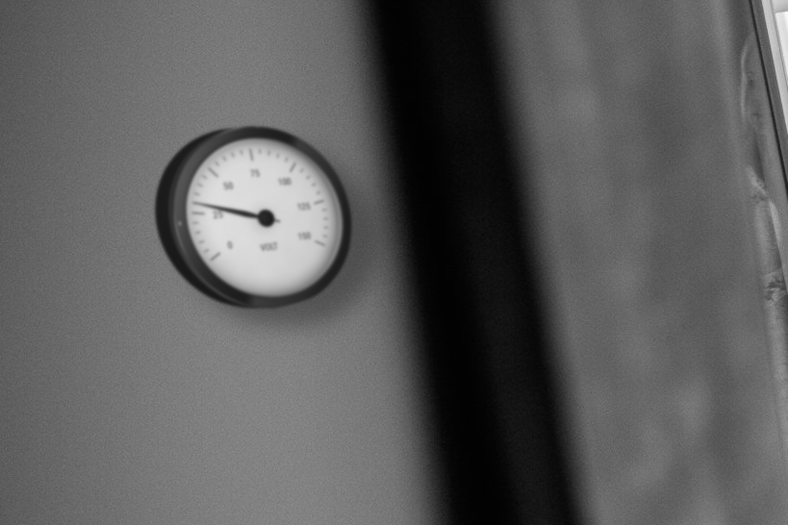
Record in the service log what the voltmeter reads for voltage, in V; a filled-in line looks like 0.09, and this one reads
30
